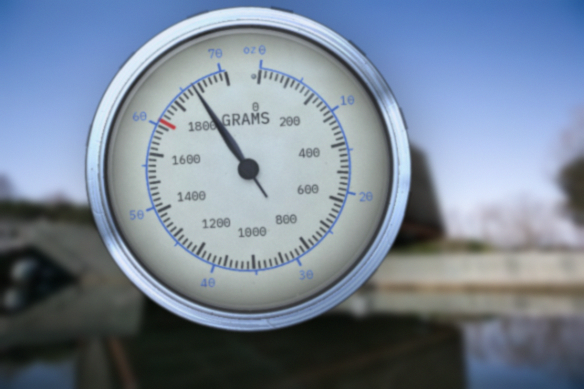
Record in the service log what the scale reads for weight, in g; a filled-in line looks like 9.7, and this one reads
1880
